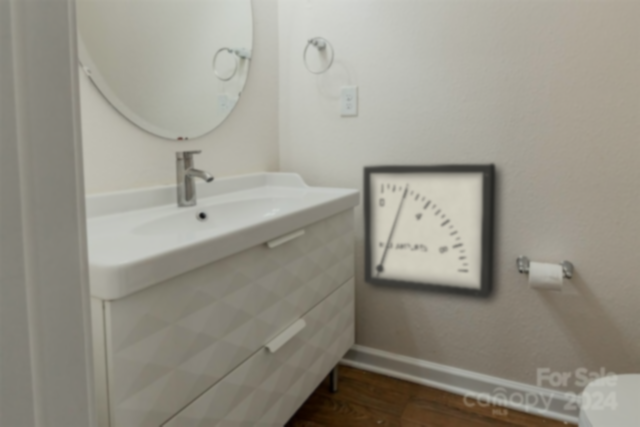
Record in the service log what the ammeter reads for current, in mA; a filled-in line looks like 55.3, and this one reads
2
